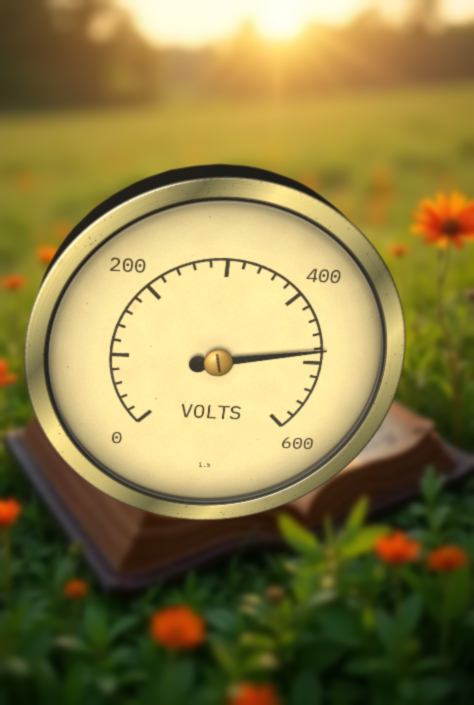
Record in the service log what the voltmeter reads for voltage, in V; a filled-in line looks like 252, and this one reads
480
